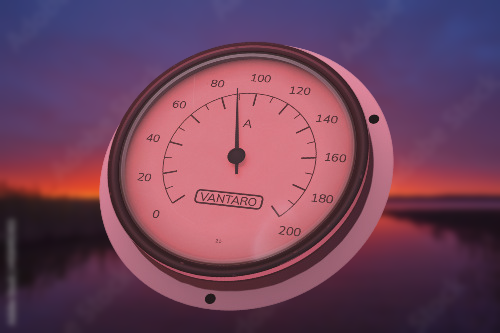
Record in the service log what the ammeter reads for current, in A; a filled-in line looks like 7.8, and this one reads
90
